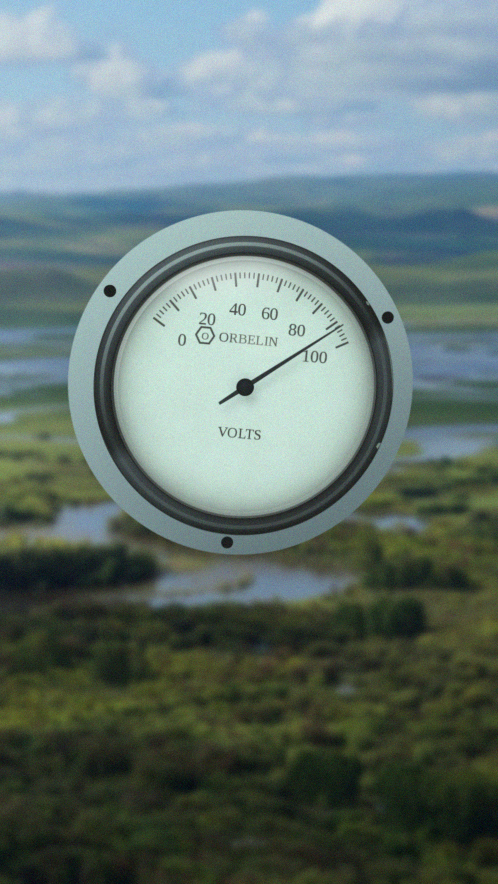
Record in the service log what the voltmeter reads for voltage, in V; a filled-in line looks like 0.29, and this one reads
92
